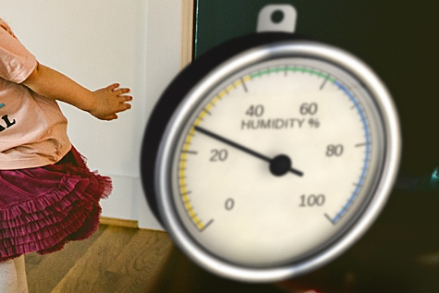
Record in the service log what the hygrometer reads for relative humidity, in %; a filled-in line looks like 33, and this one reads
26
